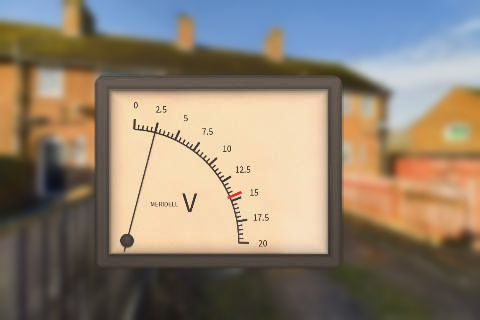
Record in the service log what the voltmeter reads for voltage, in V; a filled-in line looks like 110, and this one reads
2.5
